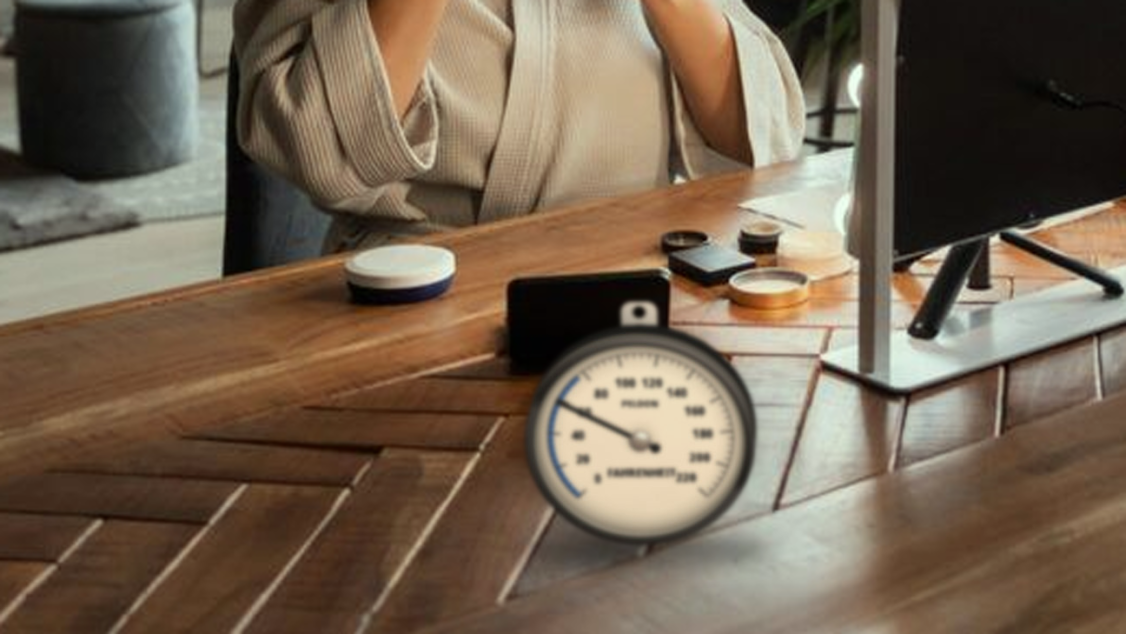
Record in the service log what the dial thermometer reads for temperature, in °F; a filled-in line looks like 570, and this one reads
60
